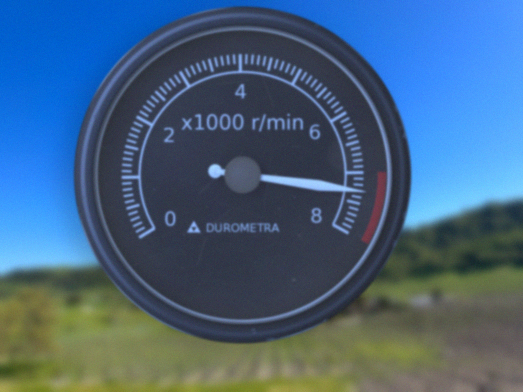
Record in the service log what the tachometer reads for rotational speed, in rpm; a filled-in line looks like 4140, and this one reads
7300
